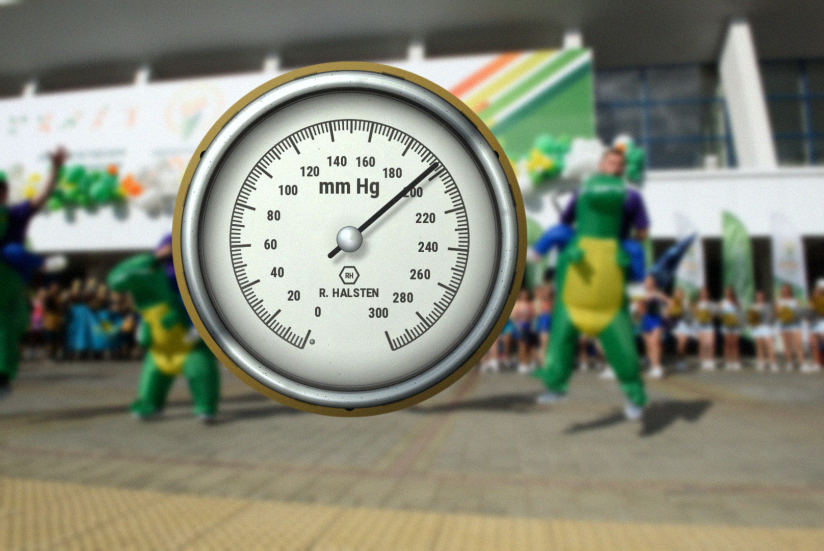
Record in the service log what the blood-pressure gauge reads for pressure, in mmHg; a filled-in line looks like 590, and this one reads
196
